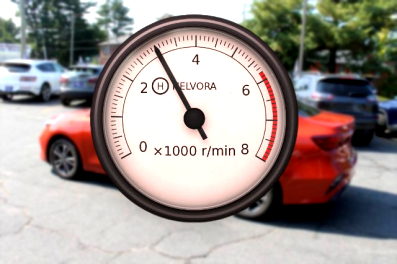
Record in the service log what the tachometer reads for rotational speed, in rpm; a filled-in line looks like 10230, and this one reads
3000
